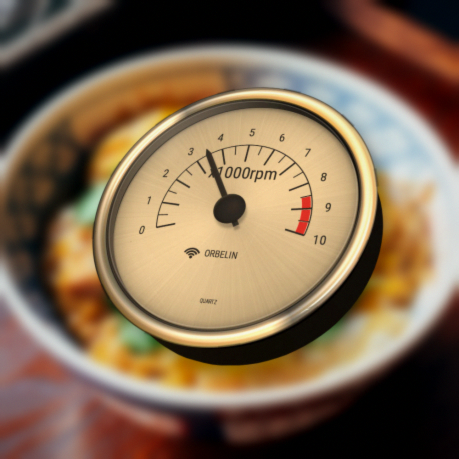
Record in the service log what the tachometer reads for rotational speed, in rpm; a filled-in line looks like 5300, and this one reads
3500
